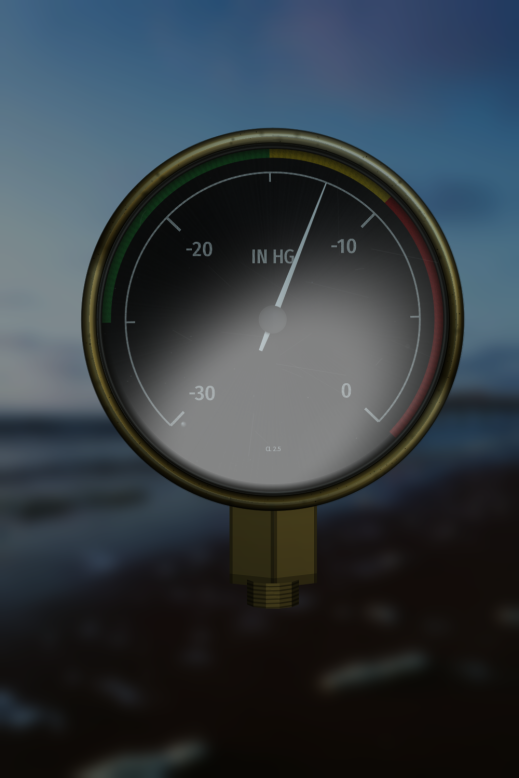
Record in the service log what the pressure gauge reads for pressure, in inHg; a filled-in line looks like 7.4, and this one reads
-12.5
